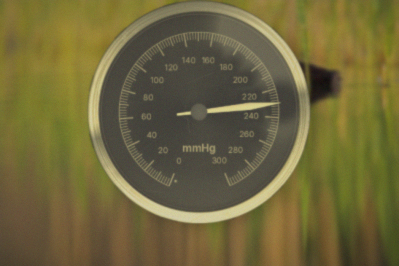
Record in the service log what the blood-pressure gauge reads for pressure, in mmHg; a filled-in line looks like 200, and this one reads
230
